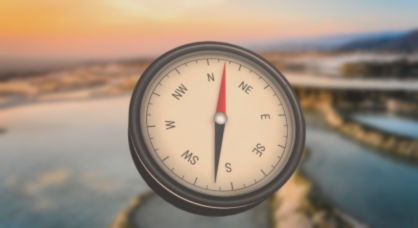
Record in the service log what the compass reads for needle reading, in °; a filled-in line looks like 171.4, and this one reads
15
